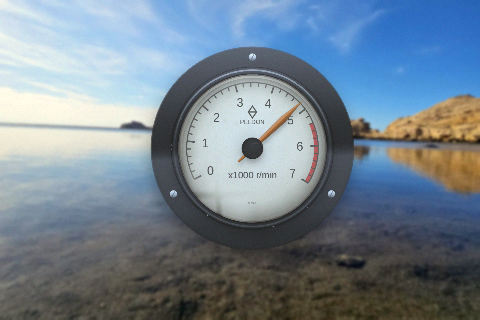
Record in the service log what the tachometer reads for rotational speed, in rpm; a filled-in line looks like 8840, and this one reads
4800
